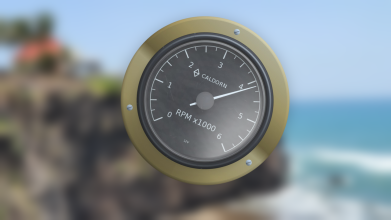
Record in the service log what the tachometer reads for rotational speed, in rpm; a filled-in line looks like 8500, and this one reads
4125
